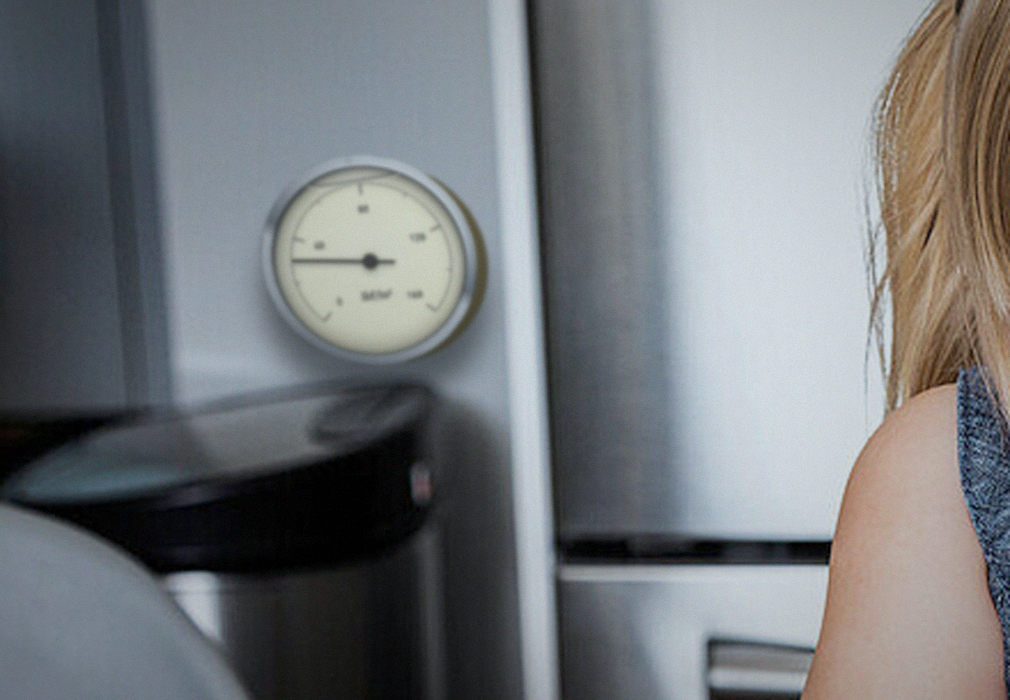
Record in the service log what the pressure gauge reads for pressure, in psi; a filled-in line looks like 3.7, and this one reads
30
